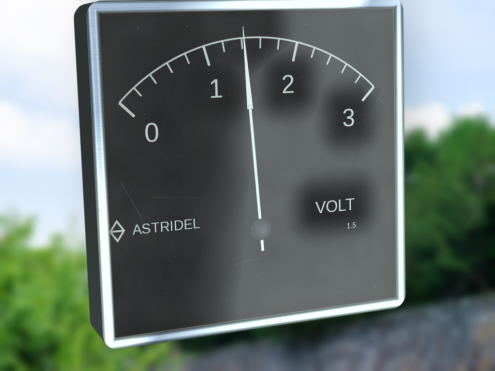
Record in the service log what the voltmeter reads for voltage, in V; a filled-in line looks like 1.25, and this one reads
1.4
